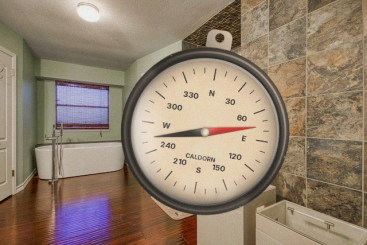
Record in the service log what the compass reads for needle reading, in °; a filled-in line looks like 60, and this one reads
75
